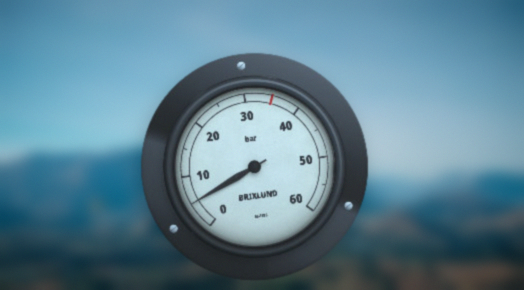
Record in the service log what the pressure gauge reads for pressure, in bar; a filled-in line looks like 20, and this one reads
5
